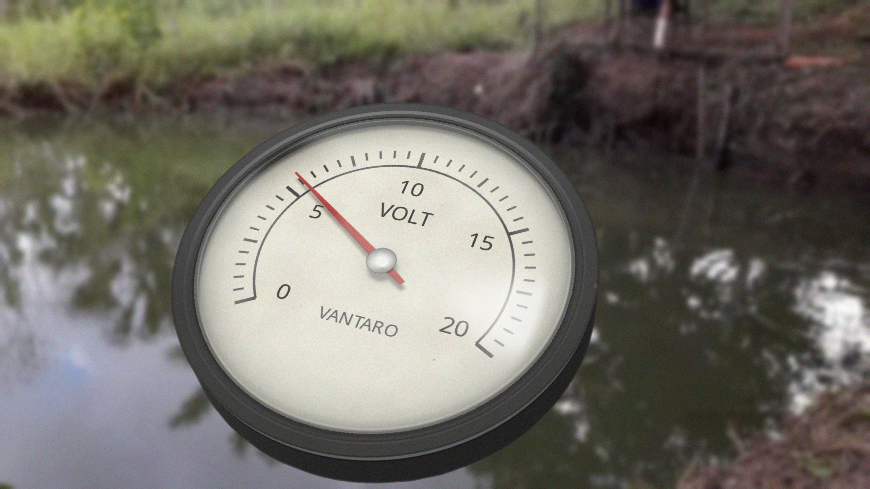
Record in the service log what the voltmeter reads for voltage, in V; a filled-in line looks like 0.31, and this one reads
5.5
